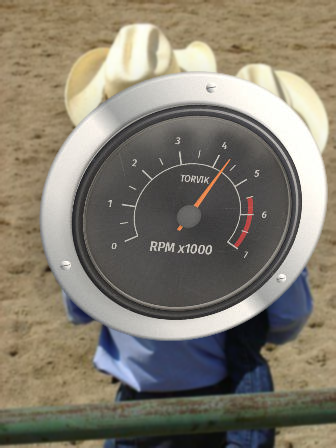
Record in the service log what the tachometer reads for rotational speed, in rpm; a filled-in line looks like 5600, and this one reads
4250
